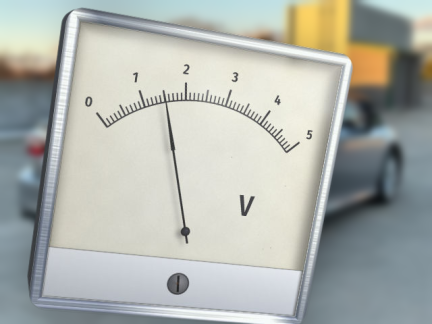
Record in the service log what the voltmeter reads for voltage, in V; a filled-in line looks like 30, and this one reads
1.5
